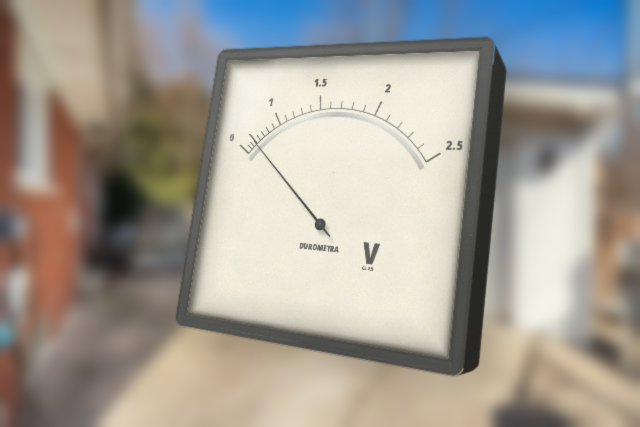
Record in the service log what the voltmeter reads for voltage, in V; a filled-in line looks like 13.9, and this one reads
0.5
